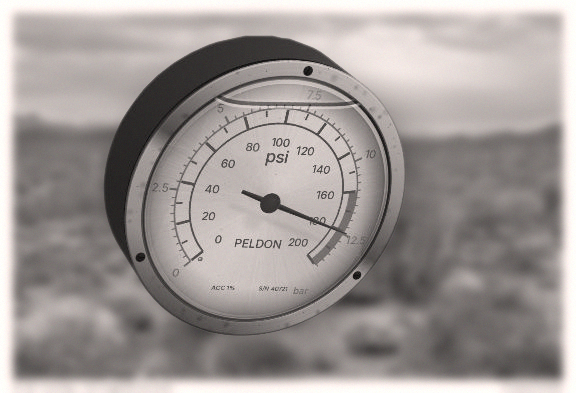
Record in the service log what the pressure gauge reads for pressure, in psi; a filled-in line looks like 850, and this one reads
180
